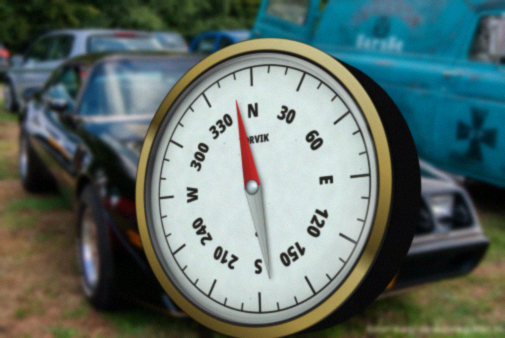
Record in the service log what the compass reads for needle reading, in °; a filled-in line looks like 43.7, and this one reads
350
